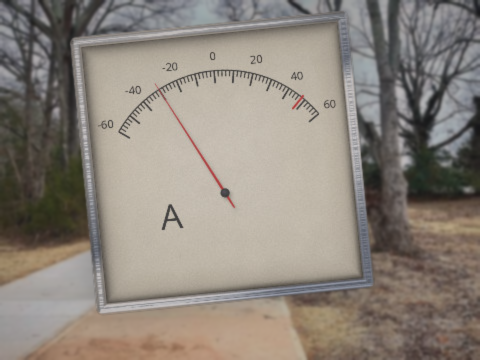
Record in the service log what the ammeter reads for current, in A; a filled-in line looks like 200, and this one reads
-30
